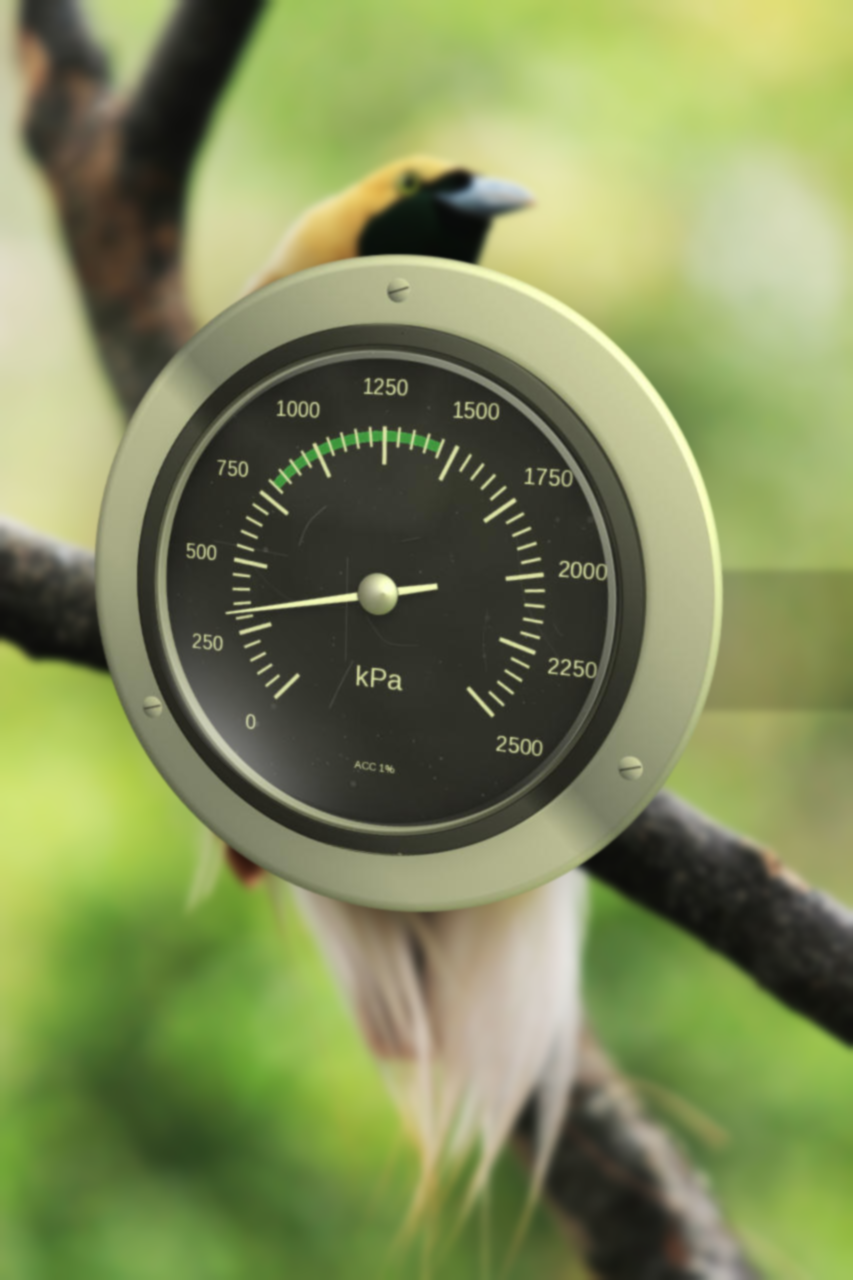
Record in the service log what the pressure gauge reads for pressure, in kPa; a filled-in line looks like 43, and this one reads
325
